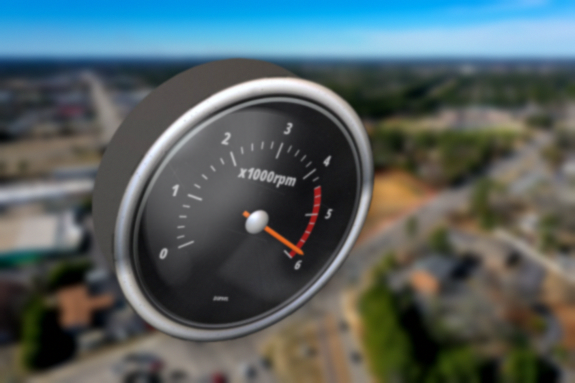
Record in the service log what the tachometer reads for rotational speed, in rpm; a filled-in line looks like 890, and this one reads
5800
